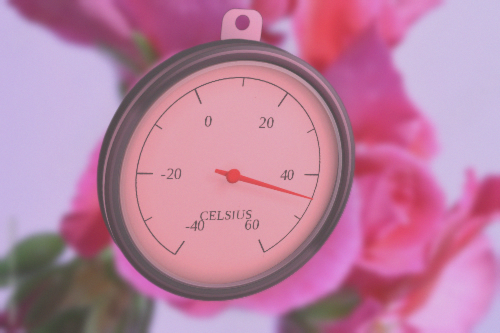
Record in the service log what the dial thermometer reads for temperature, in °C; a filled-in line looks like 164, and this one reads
45
